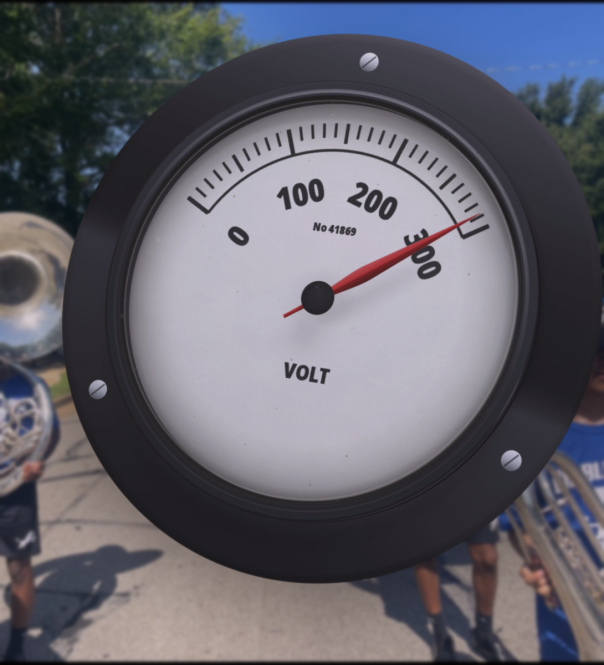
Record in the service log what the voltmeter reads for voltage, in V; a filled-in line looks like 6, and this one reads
290
